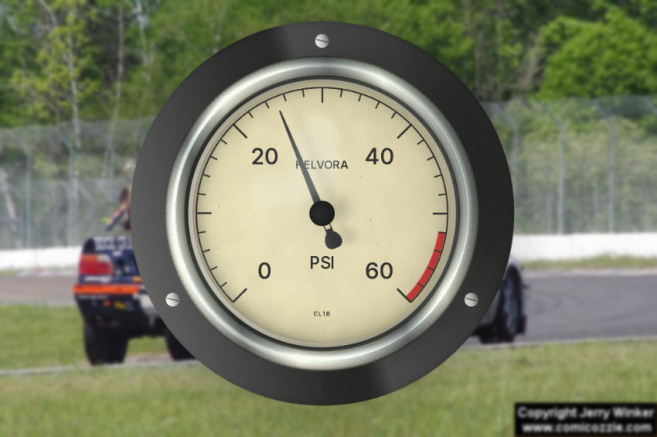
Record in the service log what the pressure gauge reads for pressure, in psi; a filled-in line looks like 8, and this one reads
25
